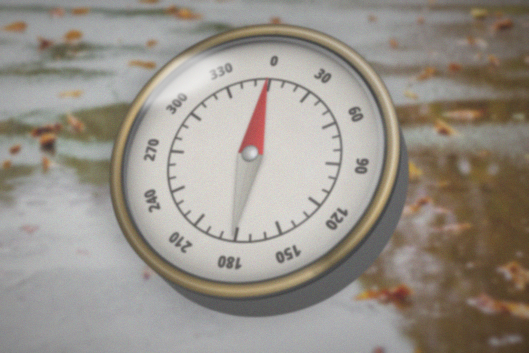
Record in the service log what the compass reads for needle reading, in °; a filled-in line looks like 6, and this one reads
0
